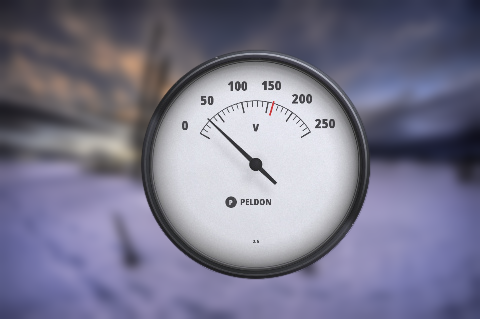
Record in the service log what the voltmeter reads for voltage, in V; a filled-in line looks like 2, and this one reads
30
